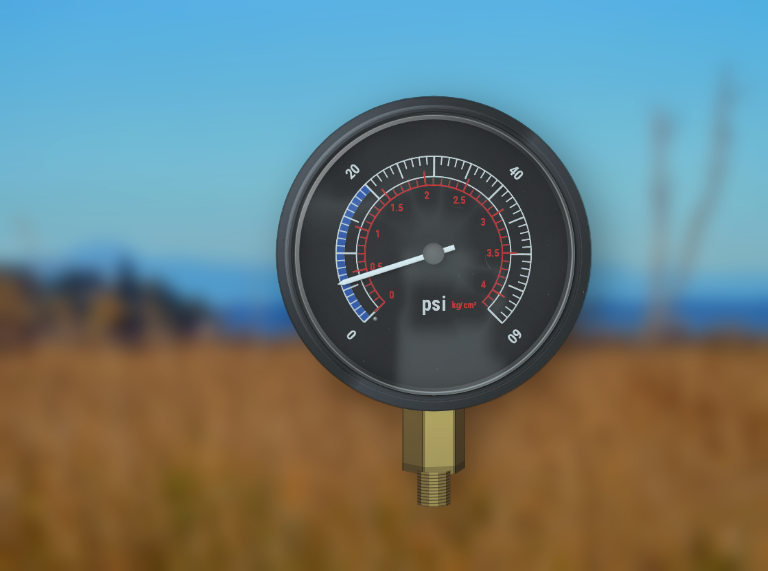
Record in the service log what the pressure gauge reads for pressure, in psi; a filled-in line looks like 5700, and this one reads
6
